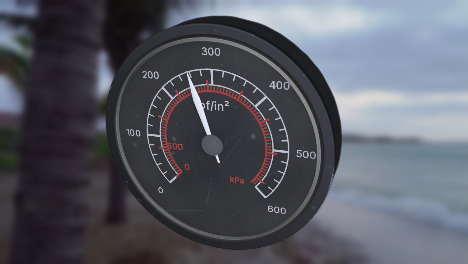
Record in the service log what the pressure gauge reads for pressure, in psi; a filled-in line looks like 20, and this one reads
260
